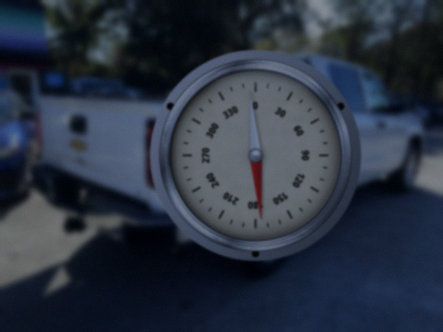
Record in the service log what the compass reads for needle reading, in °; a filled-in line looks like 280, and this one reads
175
